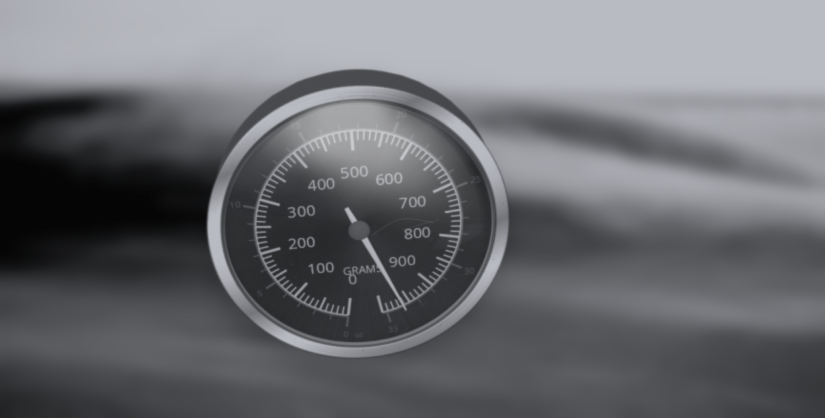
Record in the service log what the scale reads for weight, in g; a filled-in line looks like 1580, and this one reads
960
